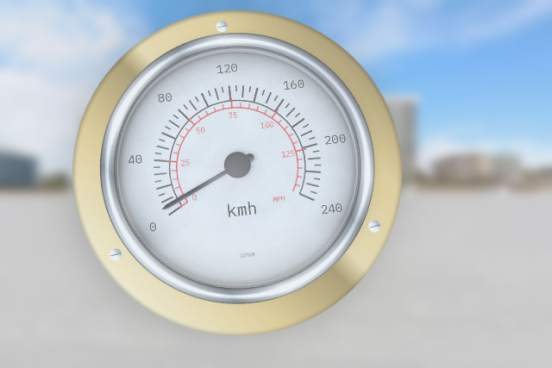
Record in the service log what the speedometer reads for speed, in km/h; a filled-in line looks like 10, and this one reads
5
